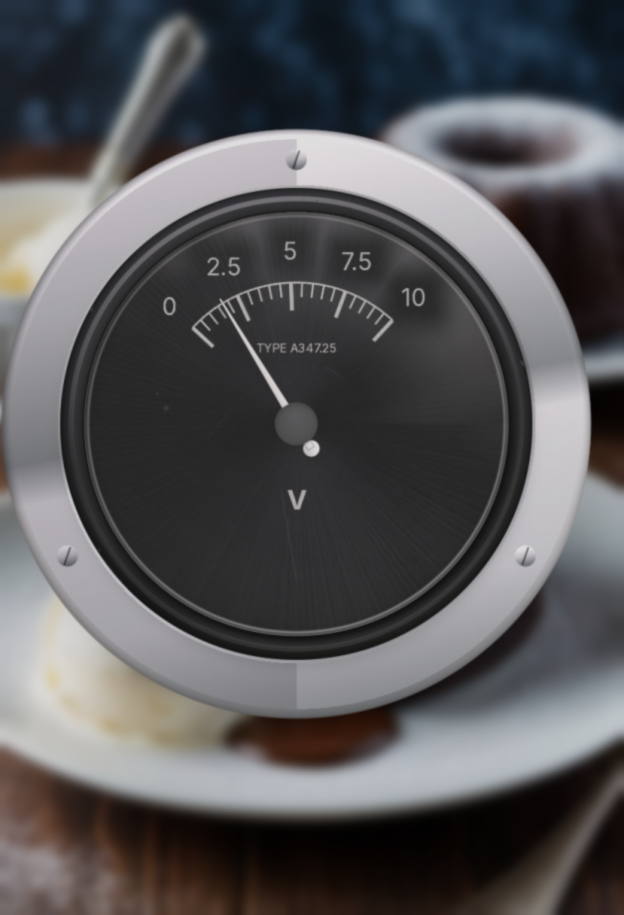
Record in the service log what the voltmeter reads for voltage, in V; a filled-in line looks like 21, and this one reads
1.75
